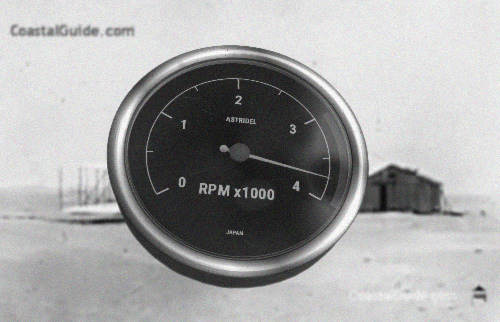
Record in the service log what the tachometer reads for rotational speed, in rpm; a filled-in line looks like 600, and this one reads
3750
